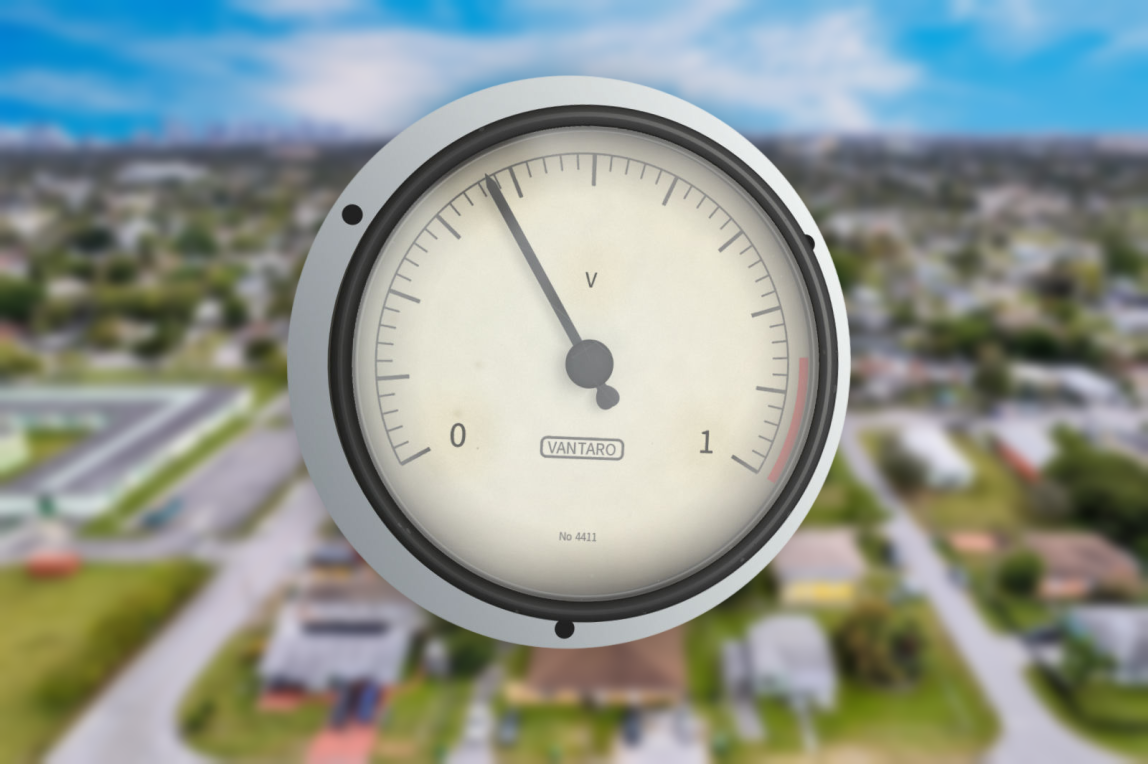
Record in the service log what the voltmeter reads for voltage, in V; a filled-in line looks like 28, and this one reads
0.37
